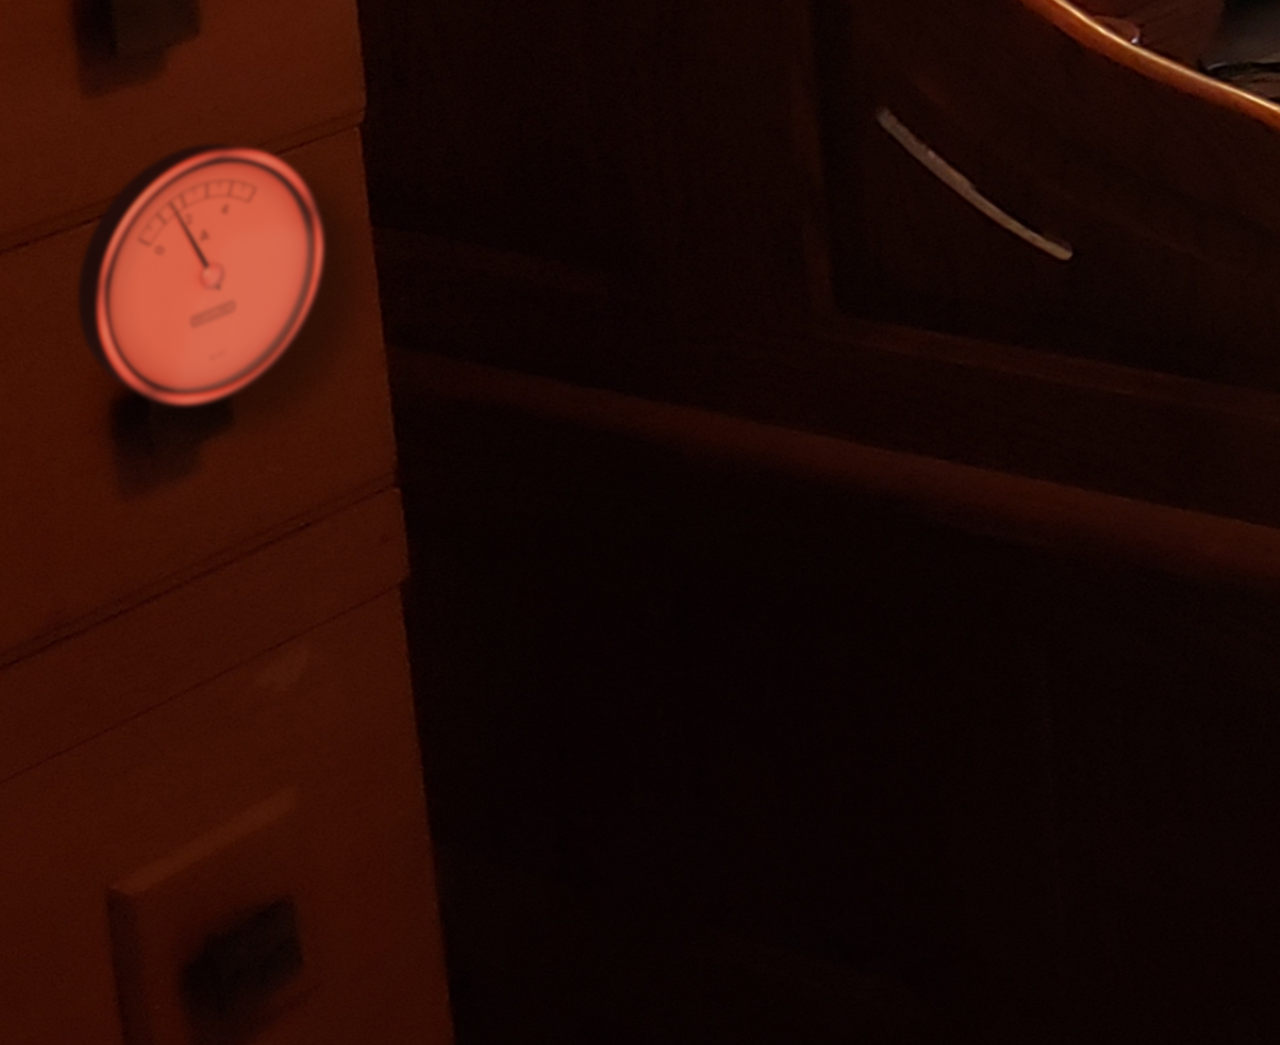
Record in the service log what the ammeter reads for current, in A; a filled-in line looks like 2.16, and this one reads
1.5
